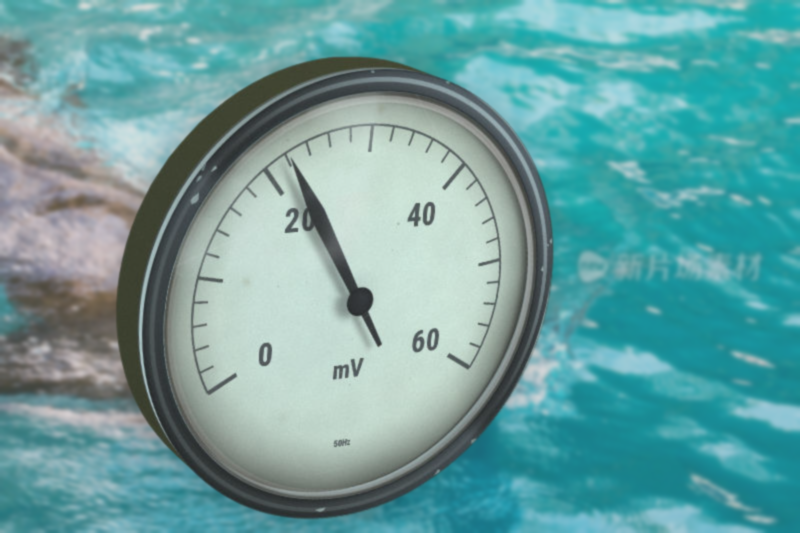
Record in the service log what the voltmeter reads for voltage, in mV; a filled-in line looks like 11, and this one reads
22
